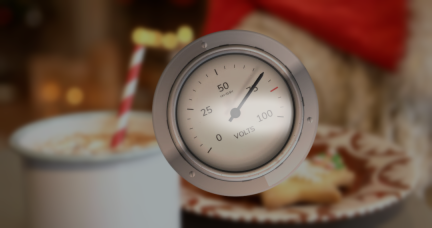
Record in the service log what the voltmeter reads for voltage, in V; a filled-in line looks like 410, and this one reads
75
